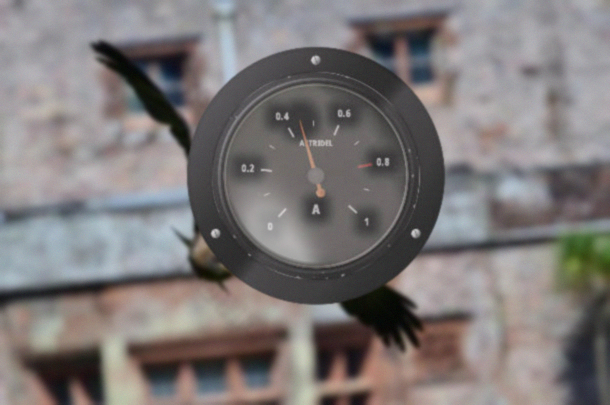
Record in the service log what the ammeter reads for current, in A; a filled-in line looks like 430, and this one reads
0.45
